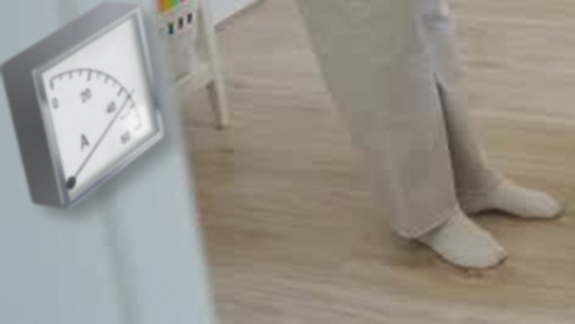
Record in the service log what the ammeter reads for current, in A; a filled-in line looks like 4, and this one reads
45
